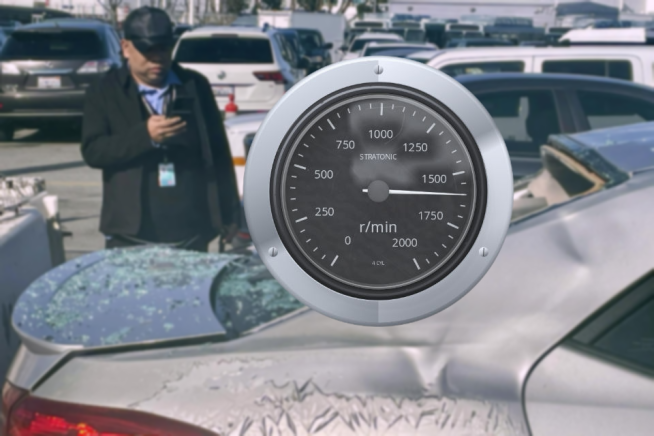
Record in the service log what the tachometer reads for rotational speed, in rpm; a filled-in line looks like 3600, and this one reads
1600
